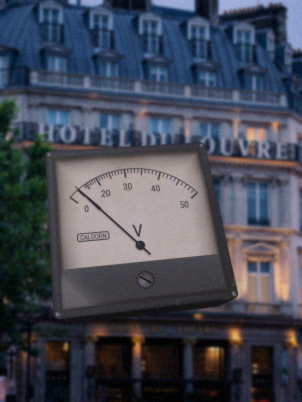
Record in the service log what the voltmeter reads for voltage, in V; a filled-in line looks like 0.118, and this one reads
10
